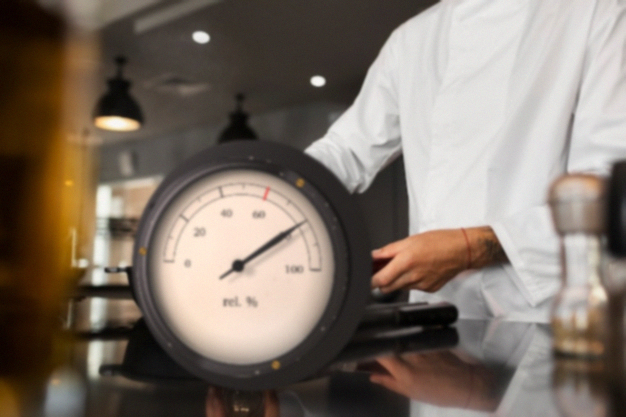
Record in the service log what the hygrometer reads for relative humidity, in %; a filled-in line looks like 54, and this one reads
80
